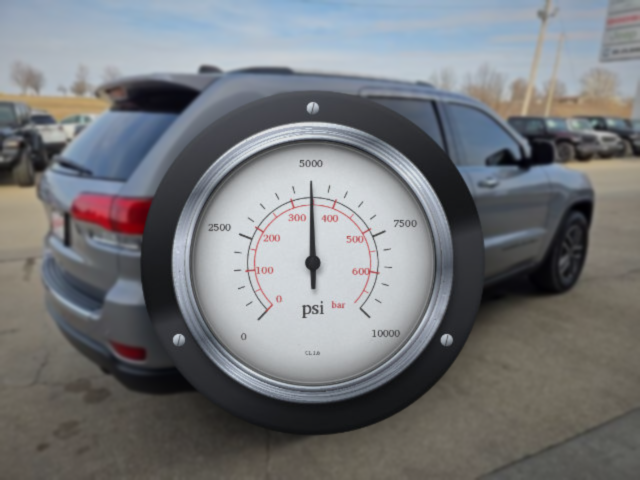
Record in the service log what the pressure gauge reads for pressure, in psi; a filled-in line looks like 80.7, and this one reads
5000
